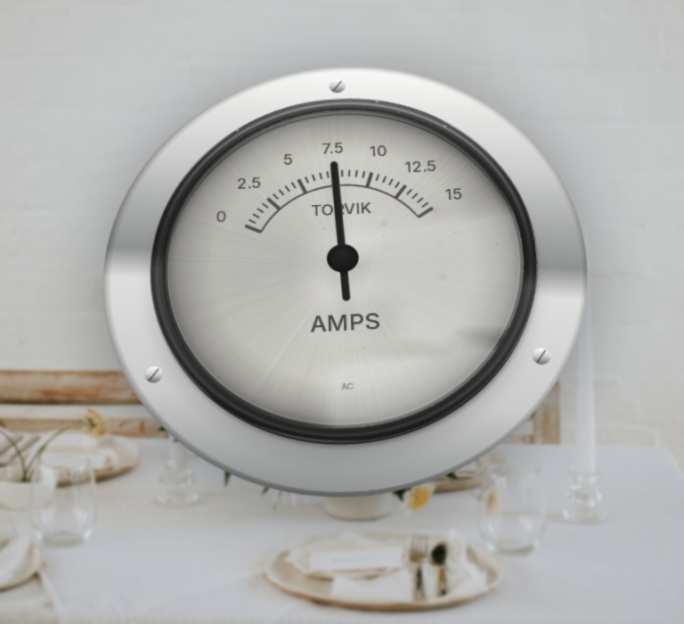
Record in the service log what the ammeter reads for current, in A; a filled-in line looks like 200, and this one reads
7.5
